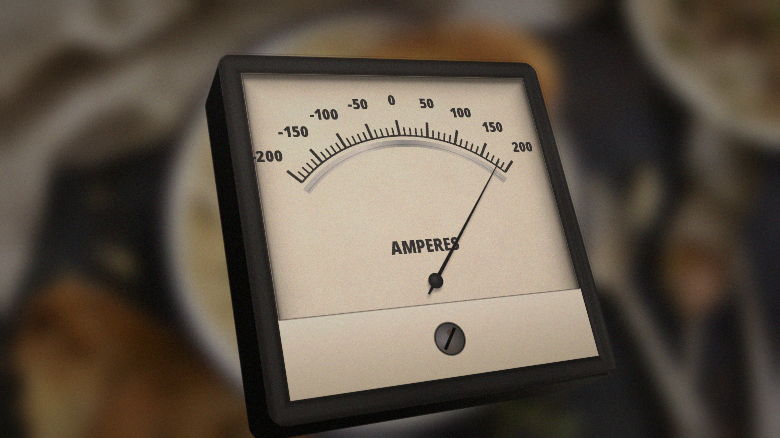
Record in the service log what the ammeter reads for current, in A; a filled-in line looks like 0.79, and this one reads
180
